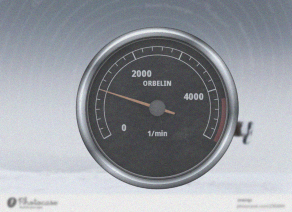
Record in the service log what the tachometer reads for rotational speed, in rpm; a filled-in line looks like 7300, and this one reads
1000
